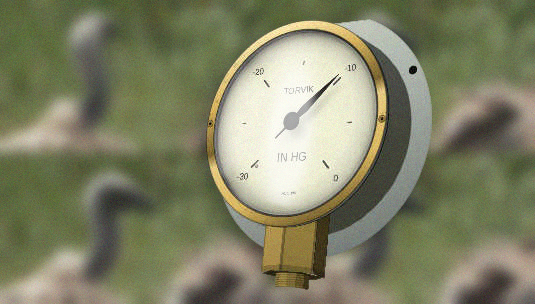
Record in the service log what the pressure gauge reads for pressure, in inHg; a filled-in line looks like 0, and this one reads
-10
